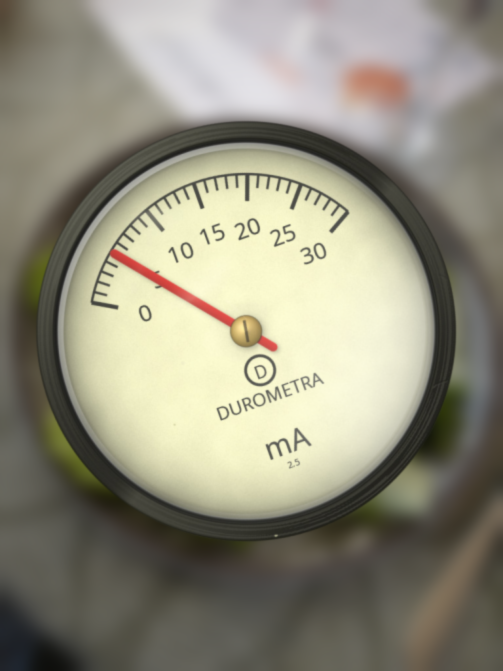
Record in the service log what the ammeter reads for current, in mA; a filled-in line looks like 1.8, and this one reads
5
